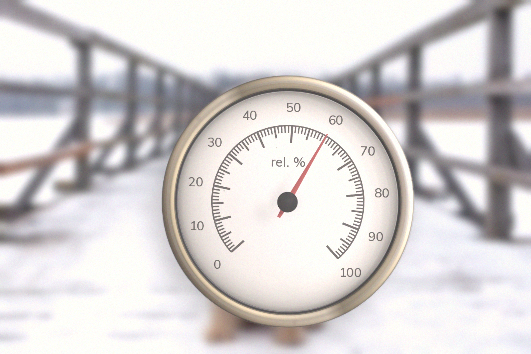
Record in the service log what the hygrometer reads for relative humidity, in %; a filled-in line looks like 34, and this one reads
60
